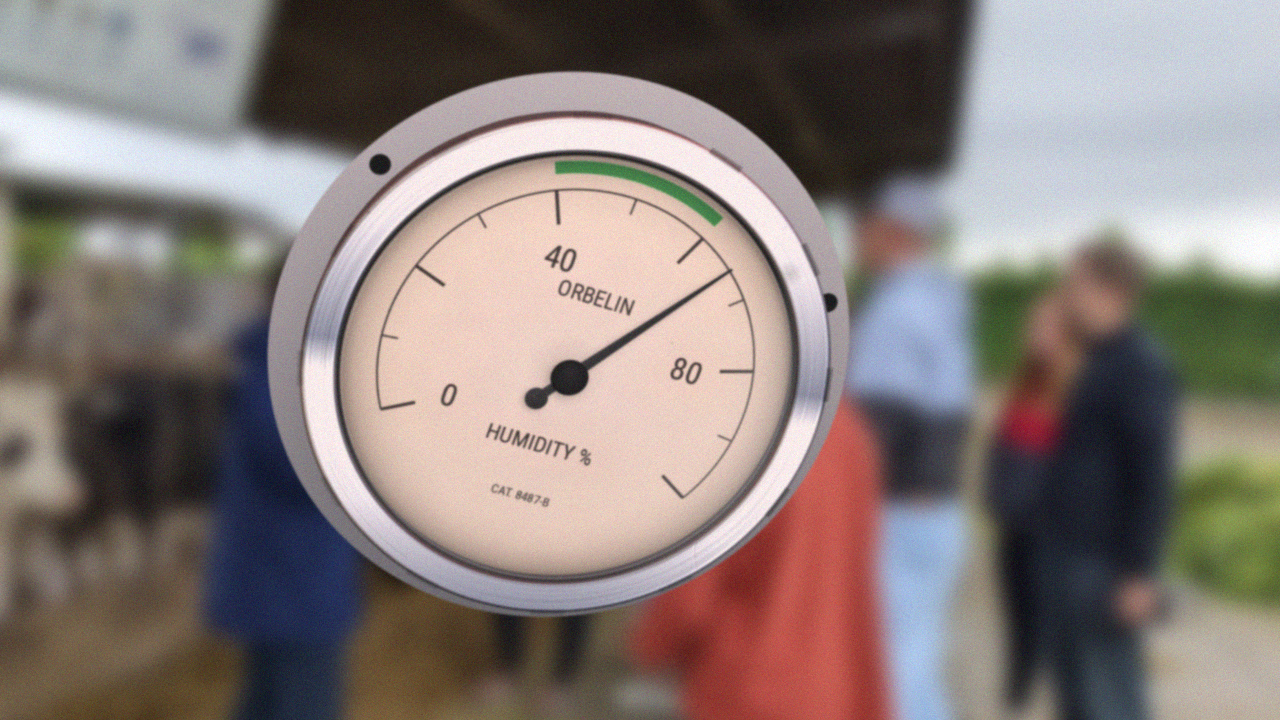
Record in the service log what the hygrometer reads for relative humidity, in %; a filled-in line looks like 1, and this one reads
65
